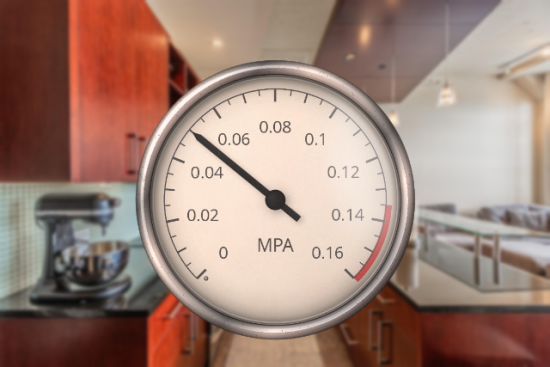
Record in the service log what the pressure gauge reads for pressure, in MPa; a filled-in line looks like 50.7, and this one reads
0.05
